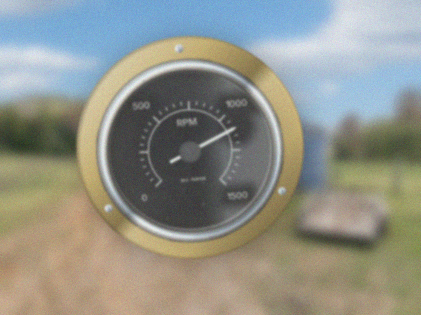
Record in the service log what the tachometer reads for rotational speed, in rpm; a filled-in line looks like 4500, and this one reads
1100
